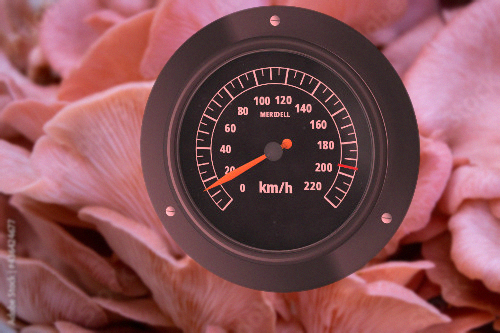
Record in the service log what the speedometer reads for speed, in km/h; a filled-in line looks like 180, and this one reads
15
